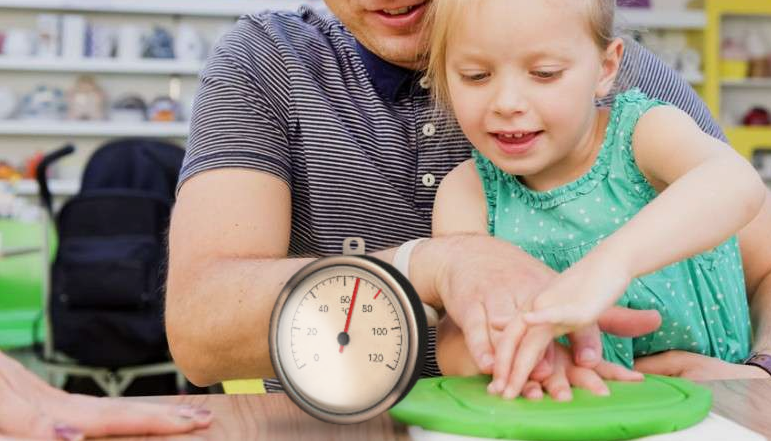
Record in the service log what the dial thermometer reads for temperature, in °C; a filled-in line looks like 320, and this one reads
68
